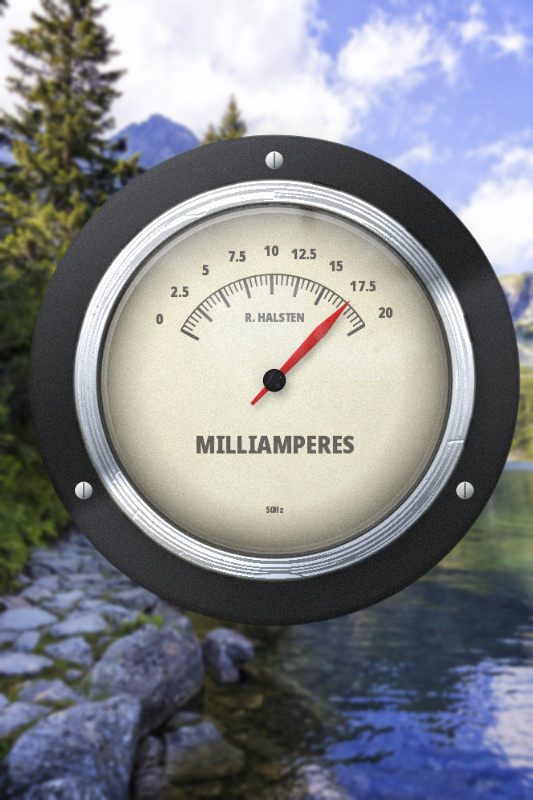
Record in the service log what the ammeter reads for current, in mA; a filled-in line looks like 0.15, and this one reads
17.5
